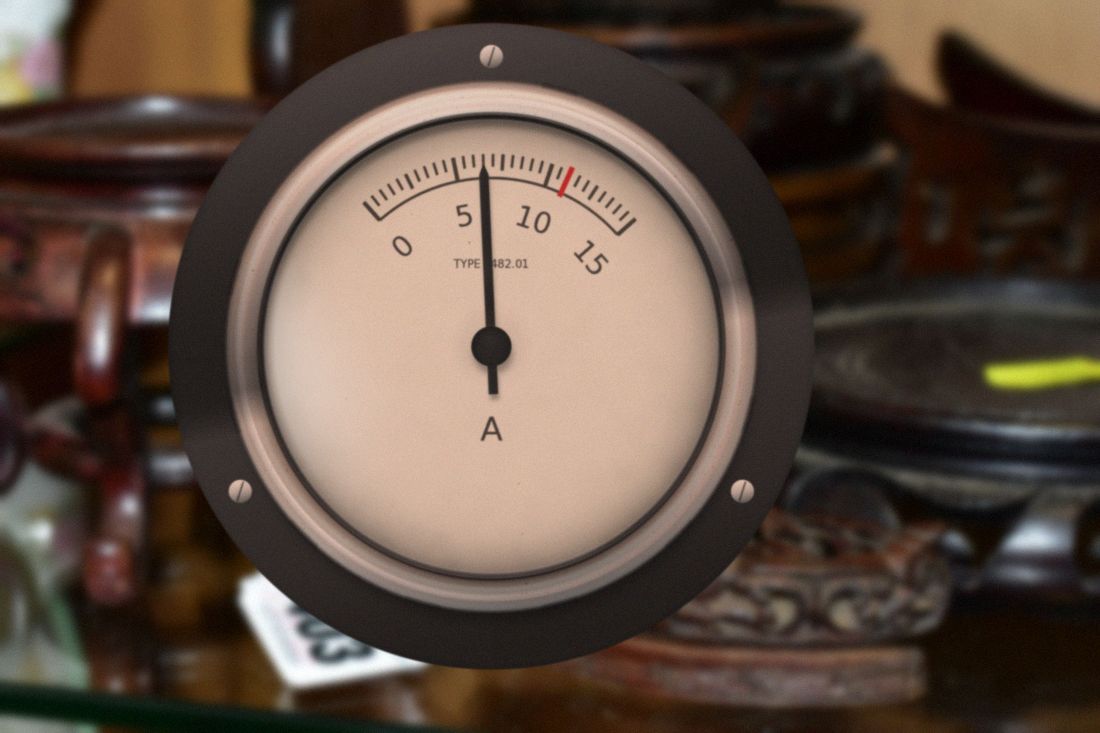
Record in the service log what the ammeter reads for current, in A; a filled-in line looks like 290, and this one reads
6.5
